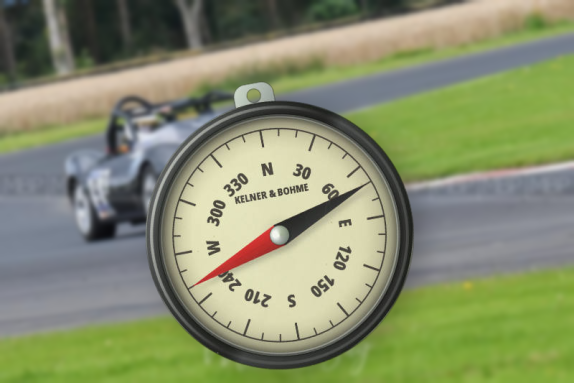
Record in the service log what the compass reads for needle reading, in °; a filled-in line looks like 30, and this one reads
250
